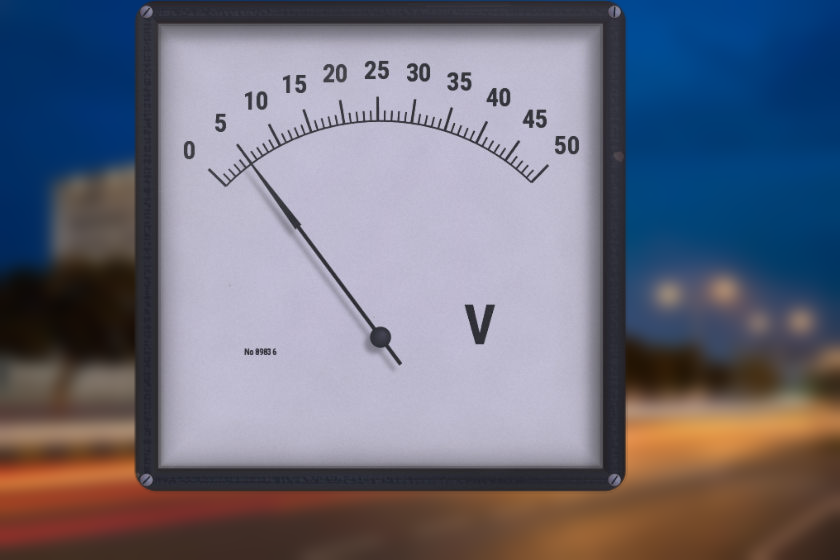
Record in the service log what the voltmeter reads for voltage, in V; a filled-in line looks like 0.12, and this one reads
5
